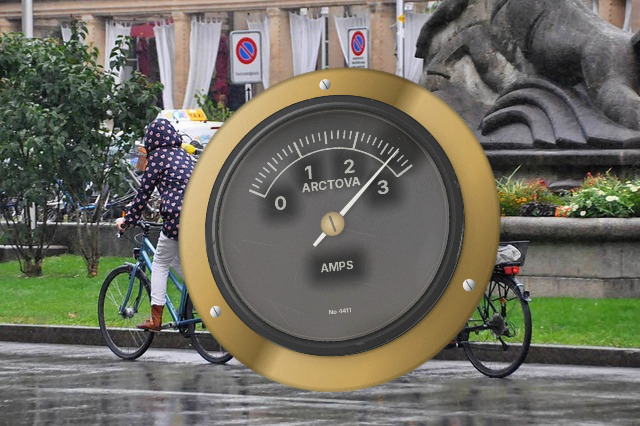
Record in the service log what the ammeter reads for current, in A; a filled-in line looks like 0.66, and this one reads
2.7
